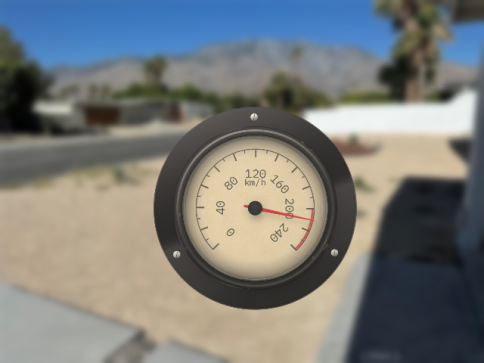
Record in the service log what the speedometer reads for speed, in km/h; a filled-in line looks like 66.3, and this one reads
210
